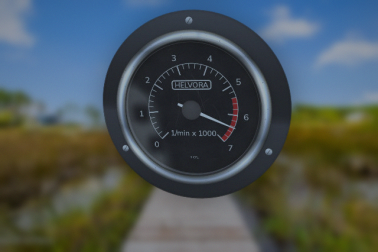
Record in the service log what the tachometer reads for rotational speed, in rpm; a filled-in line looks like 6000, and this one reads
6400
